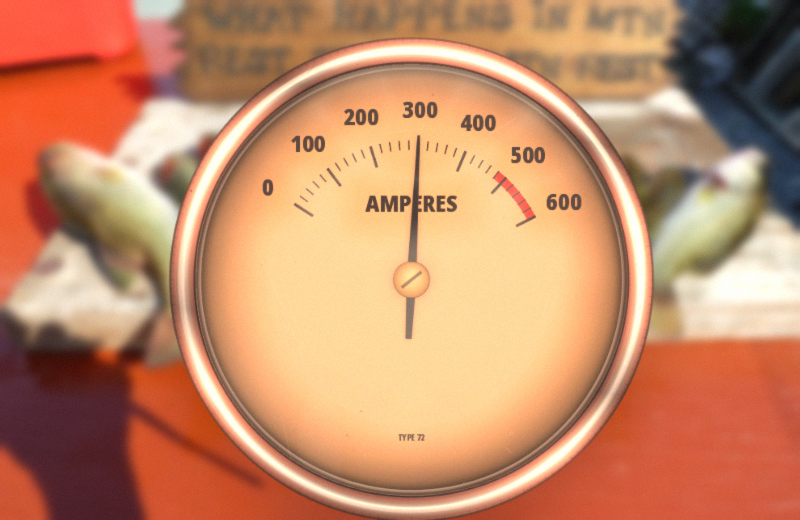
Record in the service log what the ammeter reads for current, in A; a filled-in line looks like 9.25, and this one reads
300
